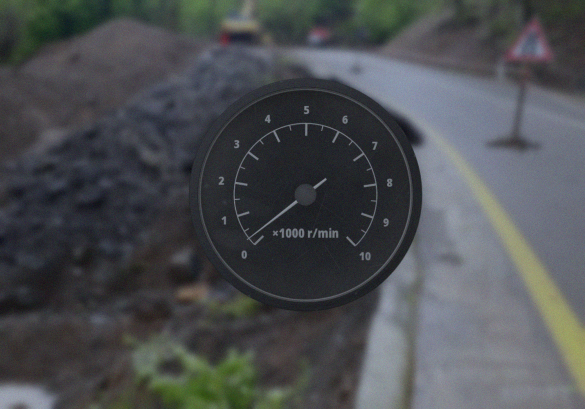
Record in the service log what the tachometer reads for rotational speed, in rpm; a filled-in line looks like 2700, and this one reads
250
